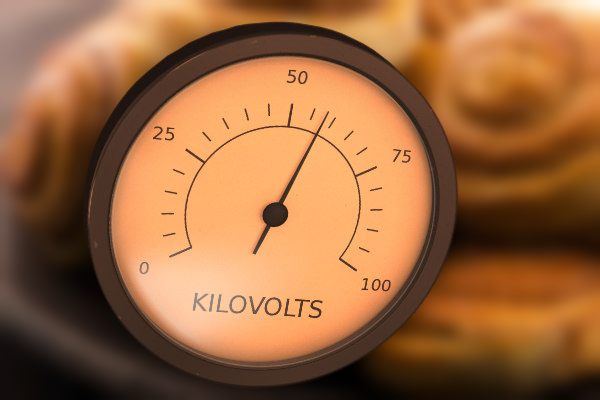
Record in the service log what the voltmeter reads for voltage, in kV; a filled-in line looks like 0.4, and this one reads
57.5
